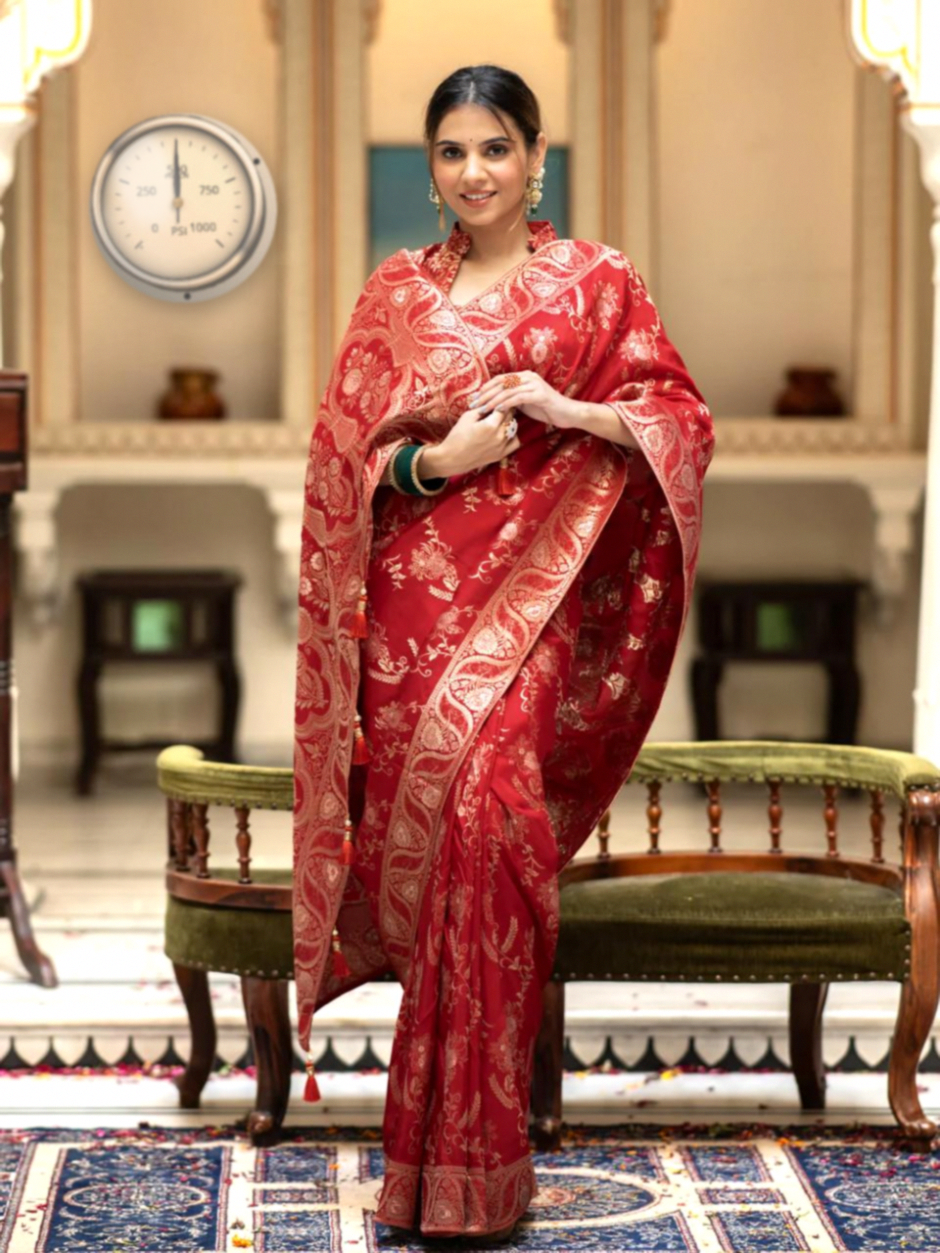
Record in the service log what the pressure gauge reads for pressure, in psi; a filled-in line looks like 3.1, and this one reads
500
